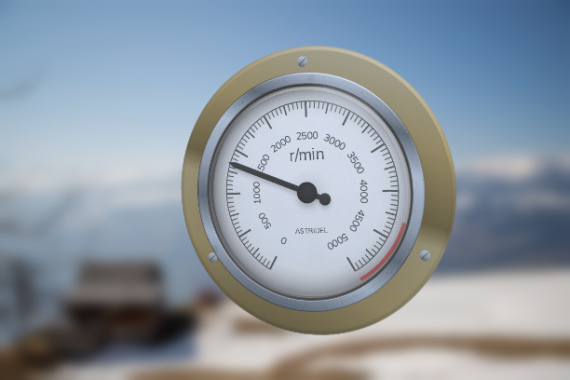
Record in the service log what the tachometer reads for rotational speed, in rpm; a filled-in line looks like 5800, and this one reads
1350
